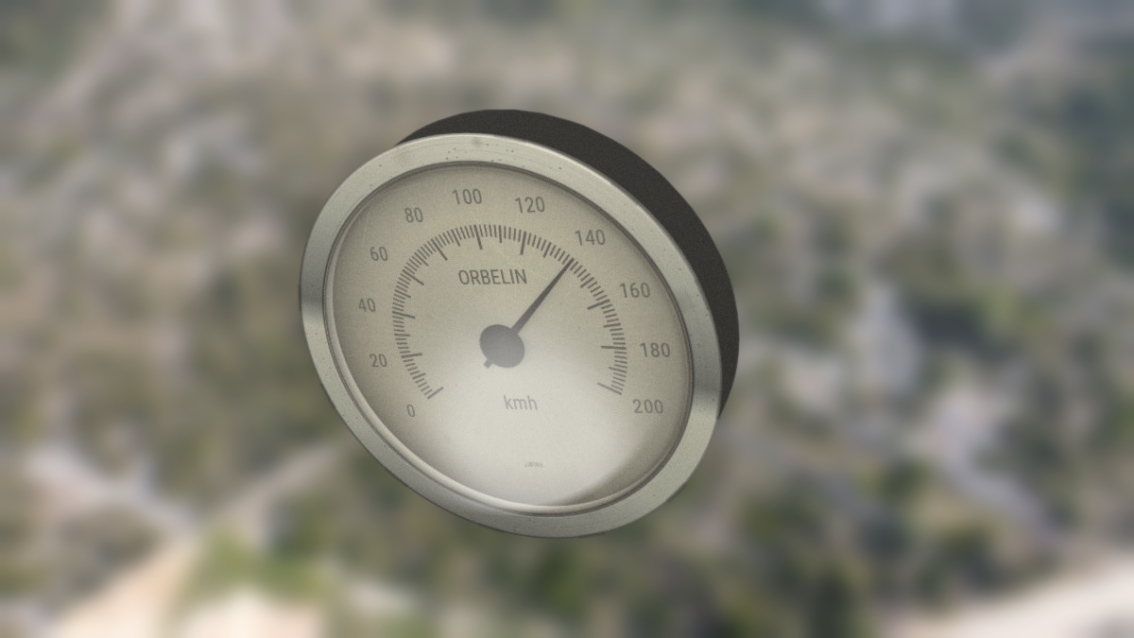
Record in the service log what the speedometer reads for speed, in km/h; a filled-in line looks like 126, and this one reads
140
